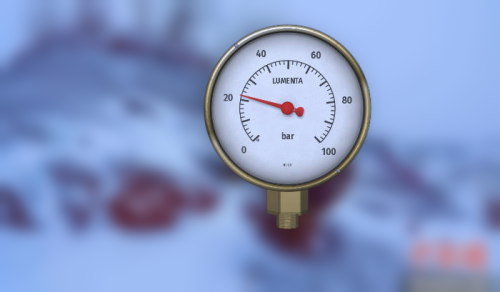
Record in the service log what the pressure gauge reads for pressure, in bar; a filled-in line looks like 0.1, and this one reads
22
